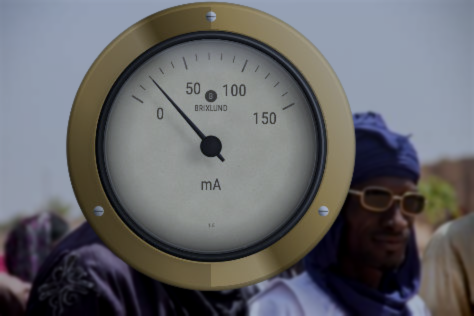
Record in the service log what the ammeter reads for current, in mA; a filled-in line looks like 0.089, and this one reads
20
